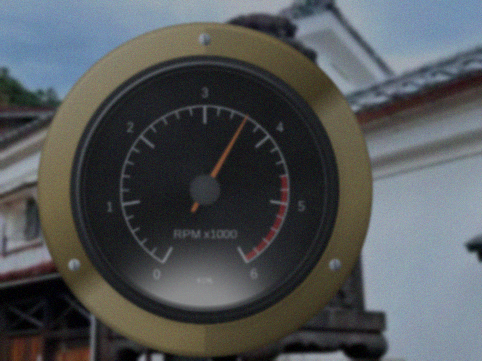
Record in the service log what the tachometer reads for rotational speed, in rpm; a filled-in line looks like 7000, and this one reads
3600
